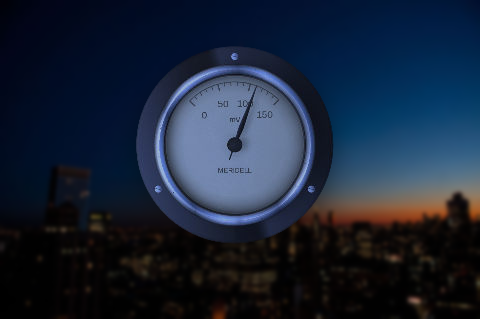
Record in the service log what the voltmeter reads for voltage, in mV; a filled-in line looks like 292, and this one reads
110
